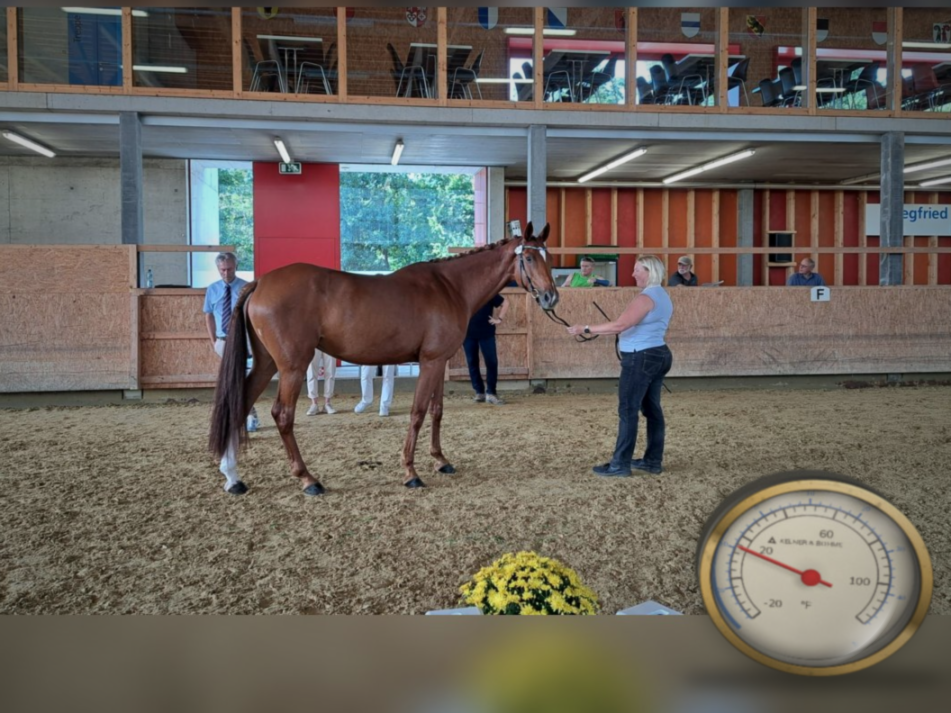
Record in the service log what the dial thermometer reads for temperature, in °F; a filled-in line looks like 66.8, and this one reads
16
